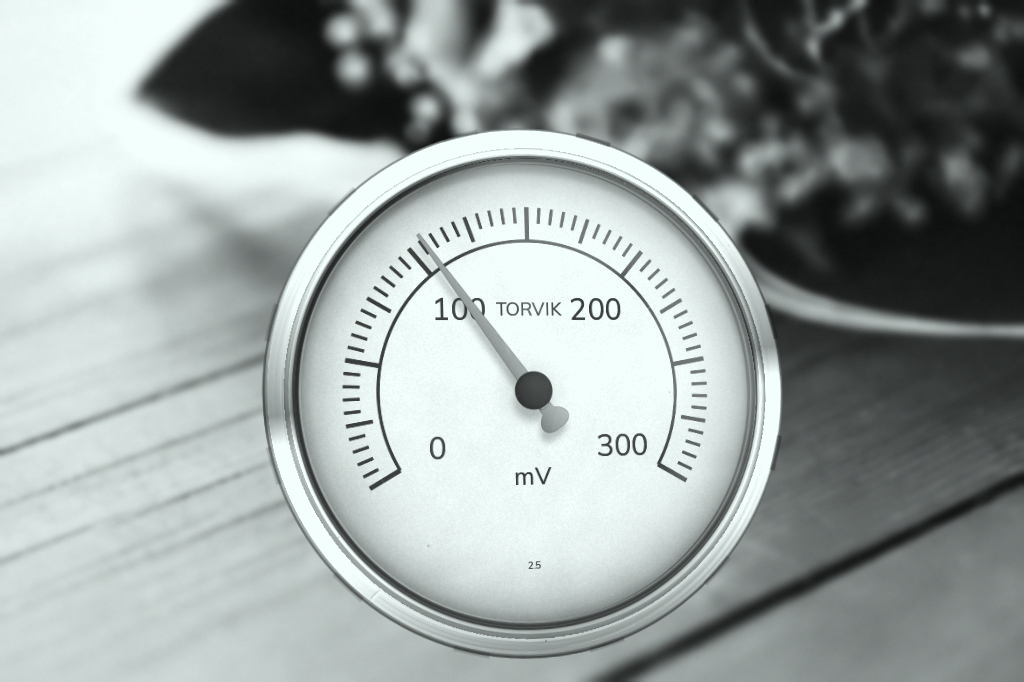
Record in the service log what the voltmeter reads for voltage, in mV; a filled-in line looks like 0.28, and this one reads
105
